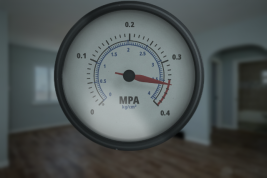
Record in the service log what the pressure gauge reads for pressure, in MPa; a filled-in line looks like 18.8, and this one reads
0.35
